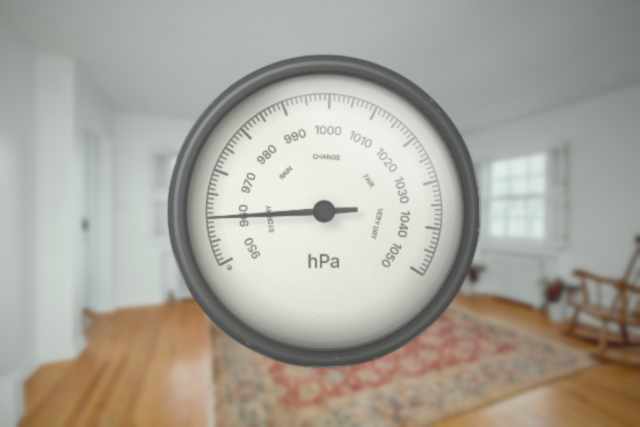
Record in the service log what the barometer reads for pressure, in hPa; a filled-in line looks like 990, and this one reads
960
